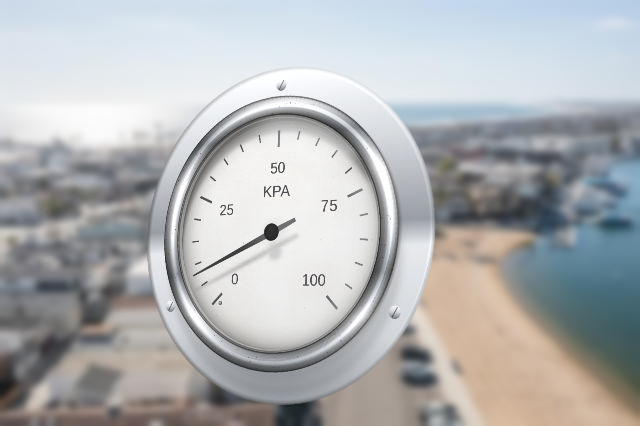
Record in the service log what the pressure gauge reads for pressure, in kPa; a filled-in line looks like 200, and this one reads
7.5
